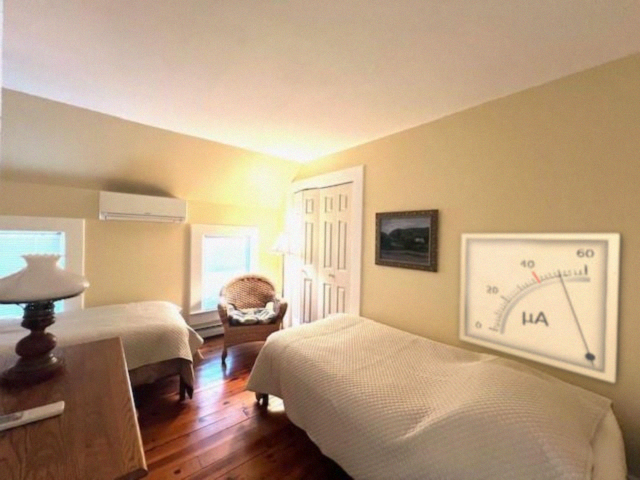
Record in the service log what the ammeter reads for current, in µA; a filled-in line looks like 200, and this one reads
50
